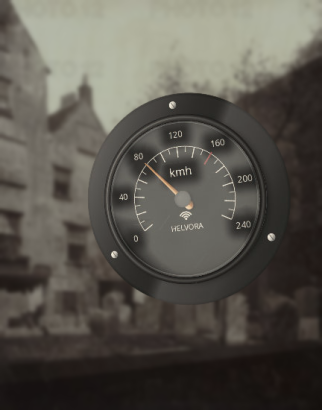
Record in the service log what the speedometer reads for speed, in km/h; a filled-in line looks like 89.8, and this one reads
80
